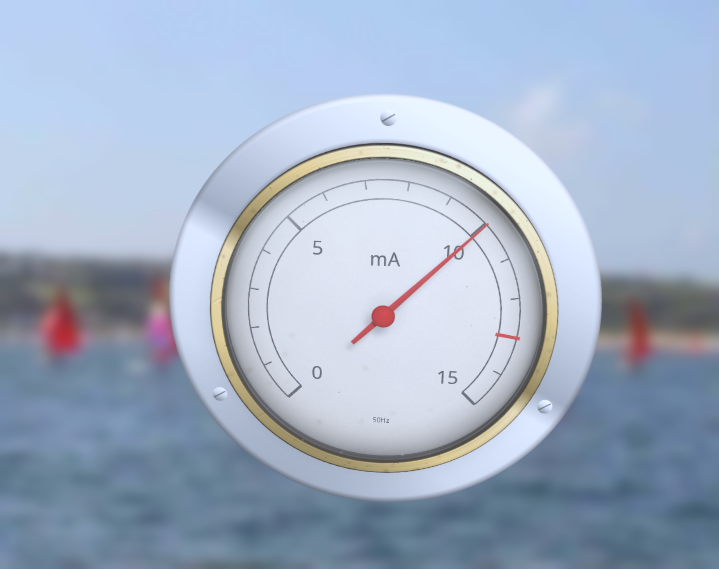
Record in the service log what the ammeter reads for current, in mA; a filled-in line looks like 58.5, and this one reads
10
